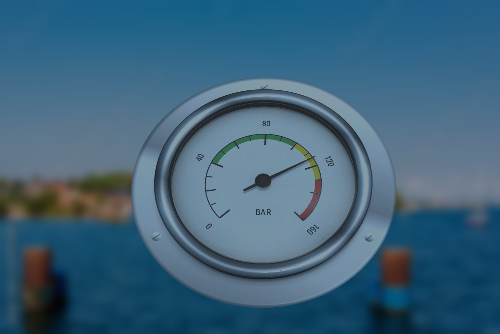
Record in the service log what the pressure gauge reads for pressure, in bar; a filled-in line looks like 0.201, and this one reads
115
